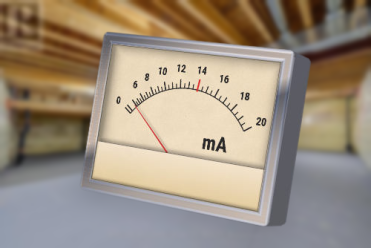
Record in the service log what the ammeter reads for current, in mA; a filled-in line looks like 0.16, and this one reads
4
